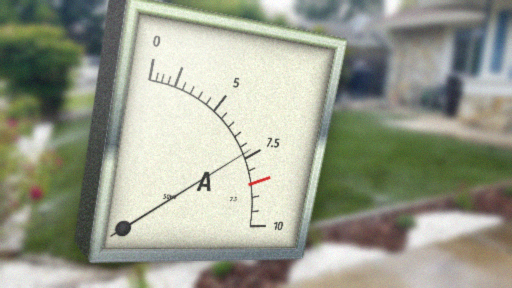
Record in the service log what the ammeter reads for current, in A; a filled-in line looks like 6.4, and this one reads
7.25
